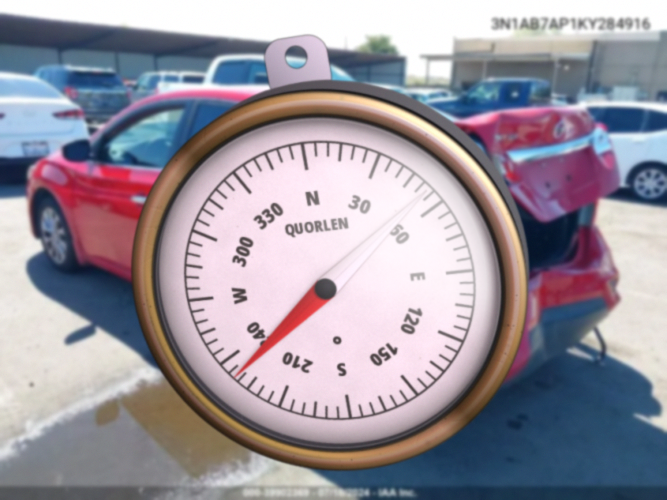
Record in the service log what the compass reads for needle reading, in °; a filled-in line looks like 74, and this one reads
232.5
